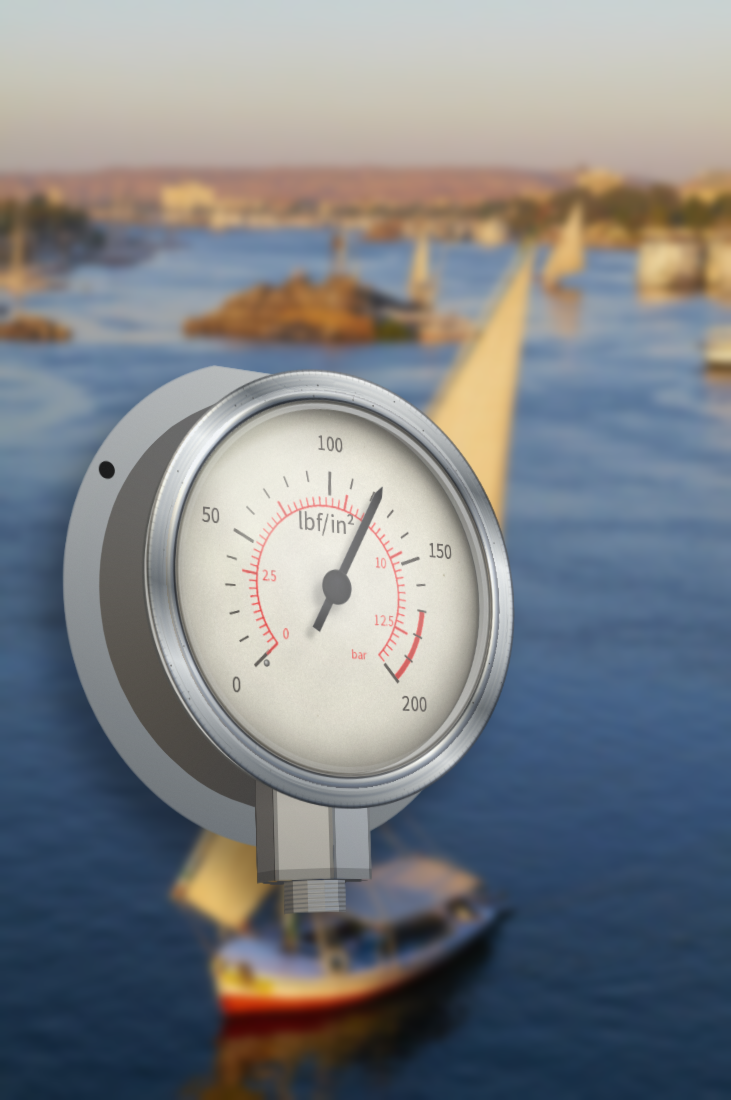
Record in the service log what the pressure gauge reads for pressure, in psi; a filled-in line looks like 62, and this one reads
120
